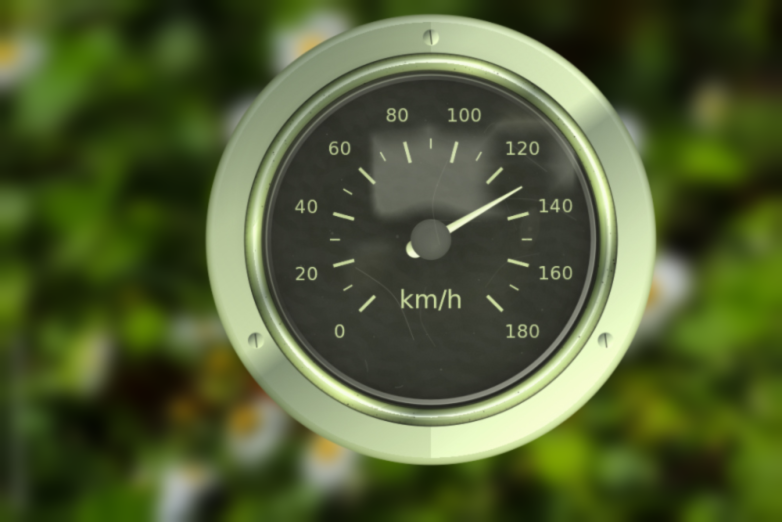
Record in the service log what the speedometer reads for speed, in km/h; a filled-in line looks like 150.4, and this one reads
130
